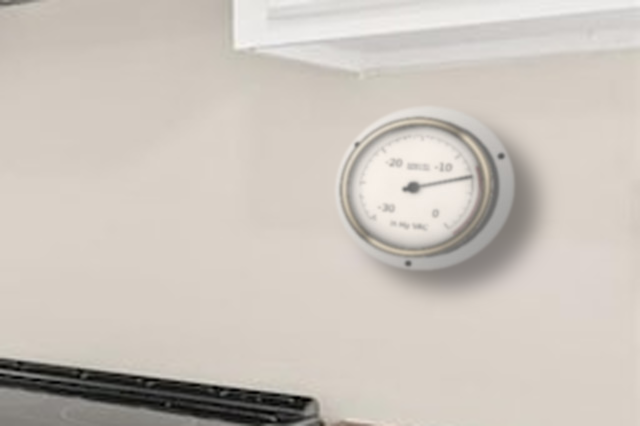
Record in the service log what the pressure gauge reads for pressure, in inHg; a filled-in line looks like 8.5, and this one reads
-7
